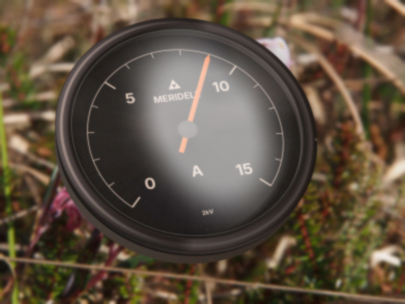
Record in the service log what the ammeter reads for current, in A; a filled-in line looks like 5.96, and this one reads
9
